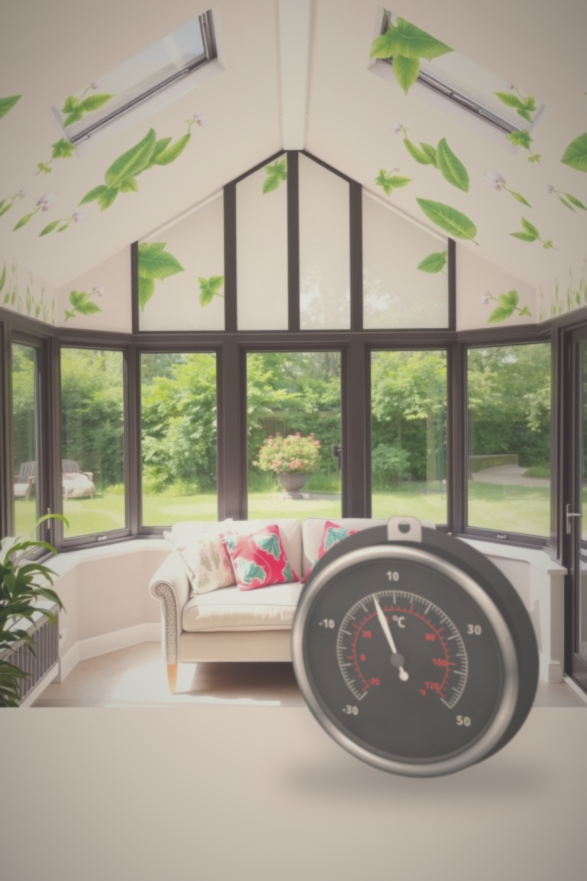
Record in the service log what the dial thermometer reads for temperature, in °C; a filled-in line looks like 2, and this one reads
5
